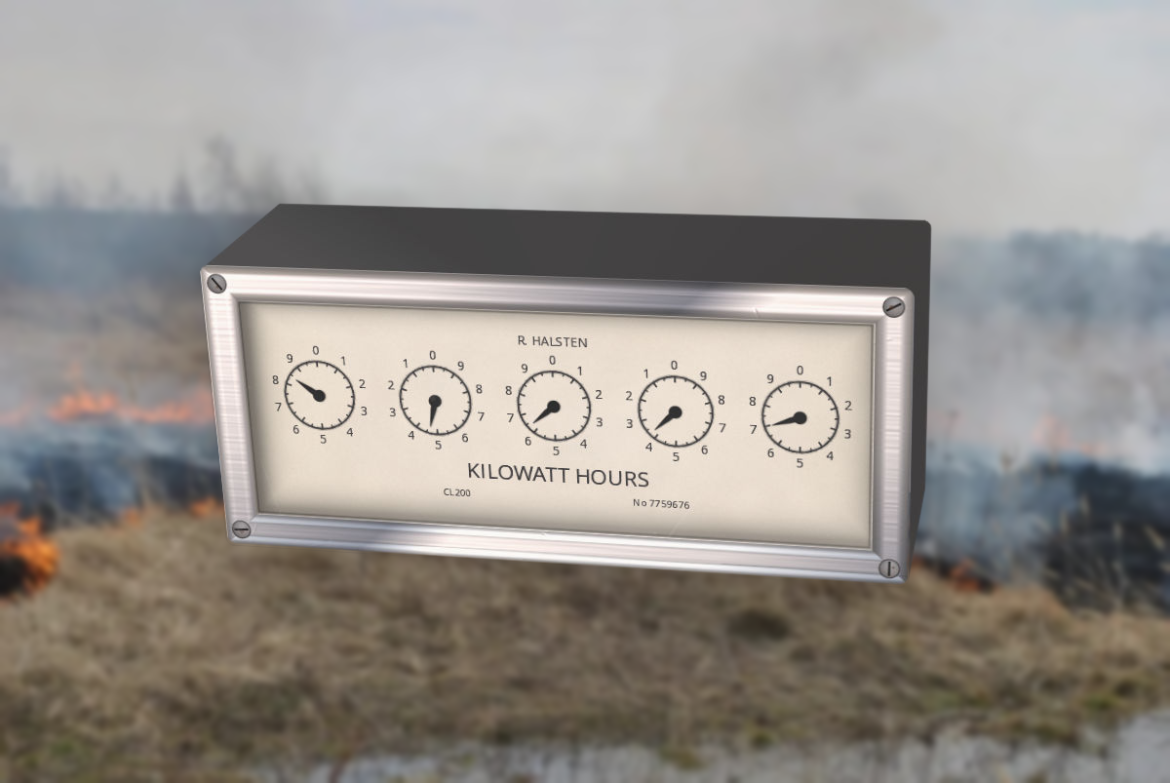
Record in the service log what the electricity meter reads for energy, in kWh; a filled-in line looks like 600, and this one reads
84637
